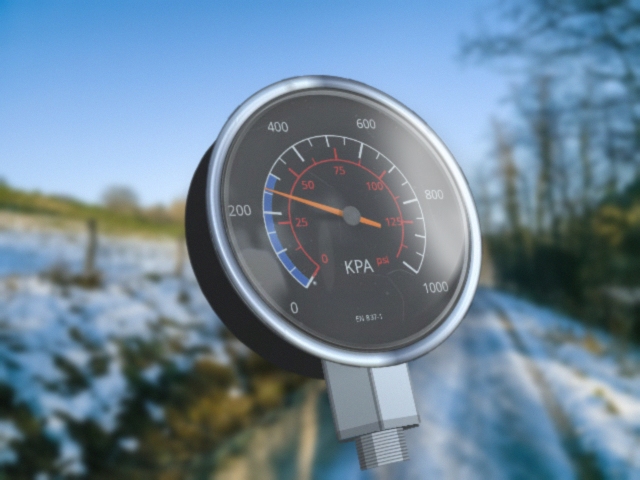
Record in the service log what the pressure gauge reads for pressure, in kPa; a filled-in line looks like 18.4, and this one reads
250
